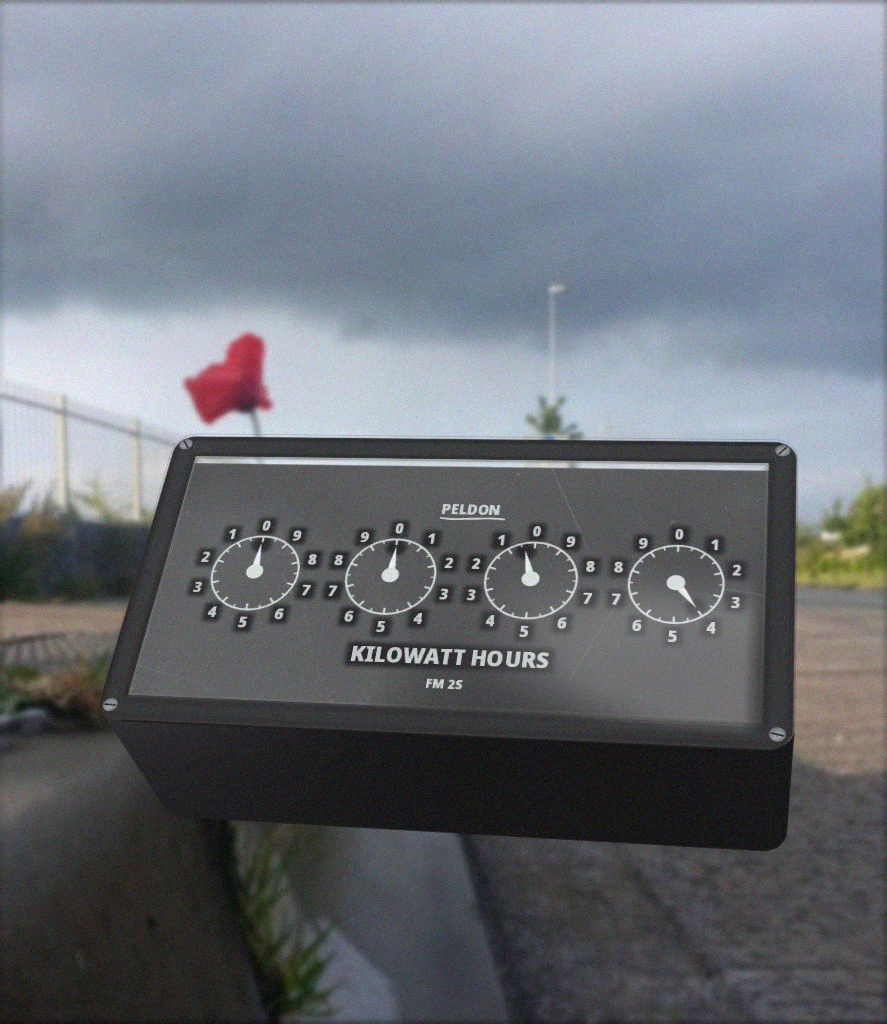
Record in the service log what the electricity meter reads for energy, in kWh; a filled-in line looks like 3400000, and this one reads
4
